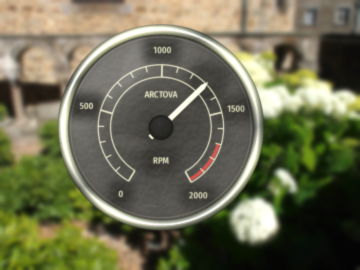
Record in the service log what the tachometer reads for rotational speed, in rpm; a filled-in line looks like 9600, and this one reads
1300
